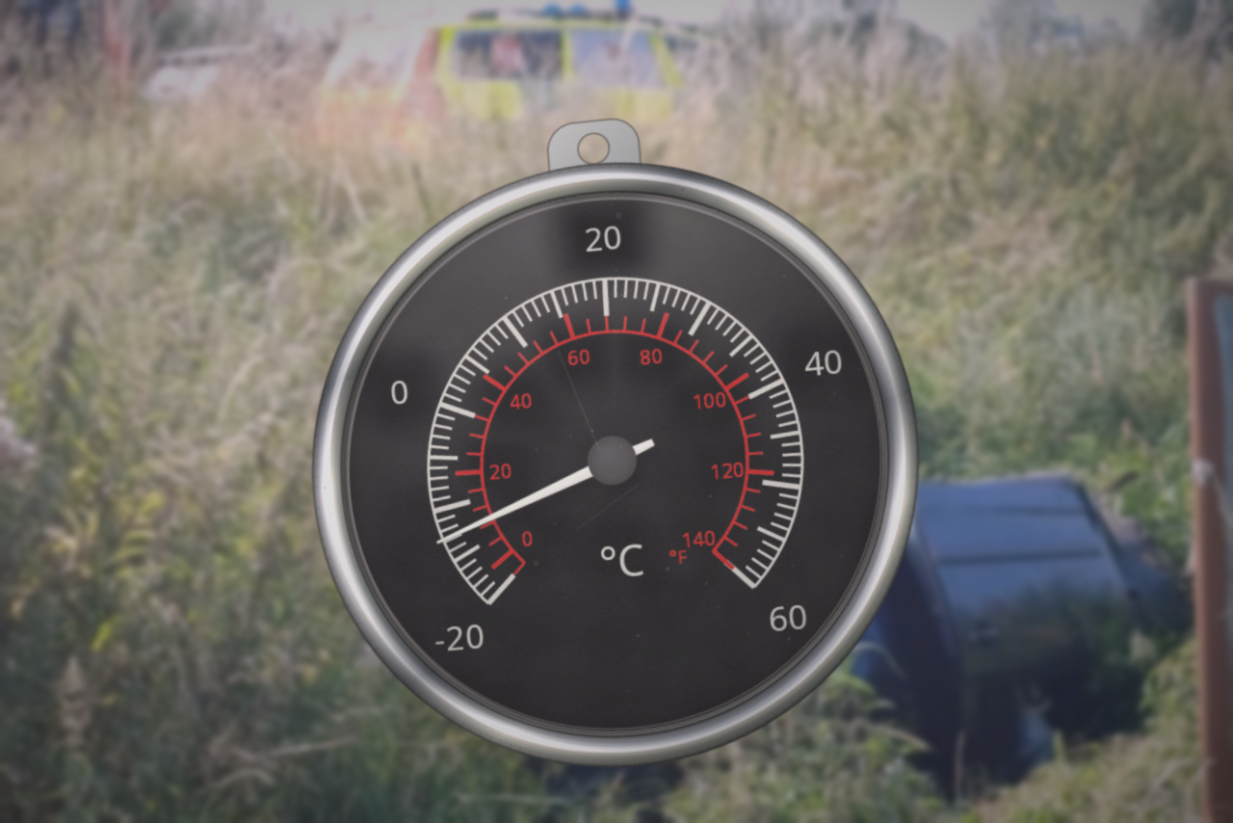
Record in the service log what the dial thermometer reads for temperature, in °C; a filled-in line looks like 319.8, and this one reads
-13
